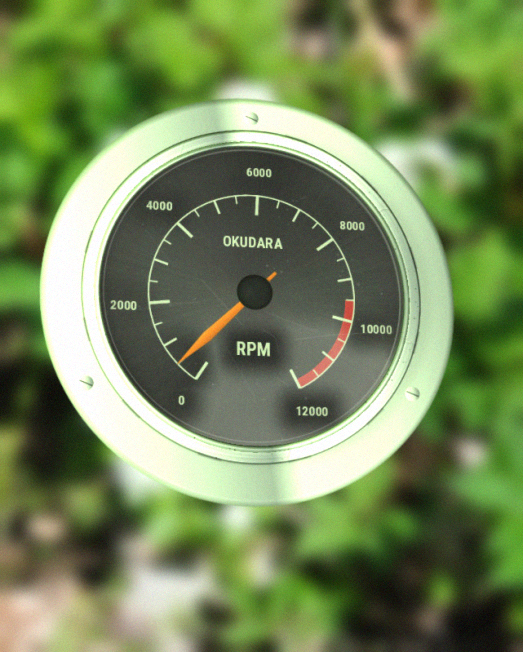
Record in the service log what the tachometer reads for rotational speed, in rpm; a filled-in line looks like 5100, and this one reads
500
